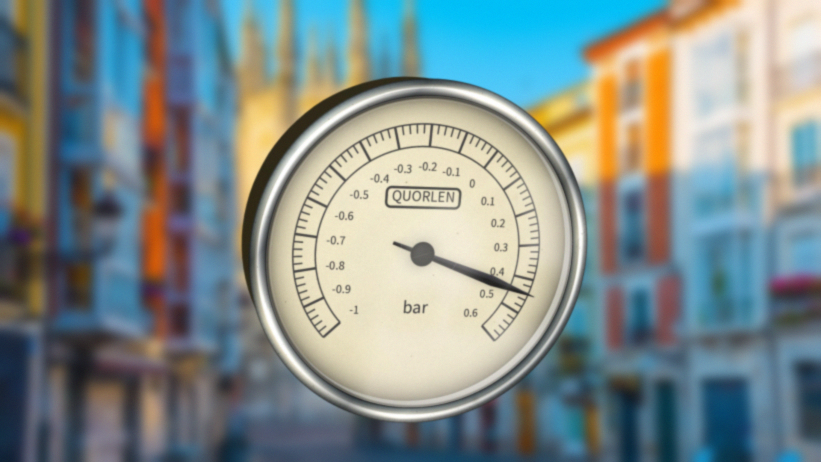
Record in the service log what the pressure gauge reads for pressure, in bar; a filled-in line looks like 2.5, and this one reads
0.44
